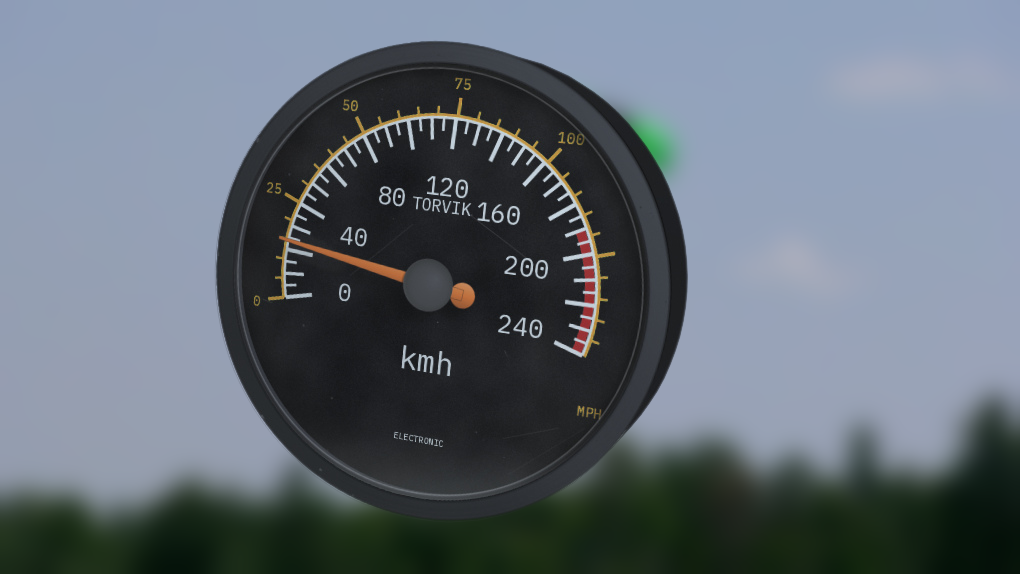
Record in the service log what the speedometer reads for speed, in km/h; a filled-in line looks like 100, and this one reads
25
